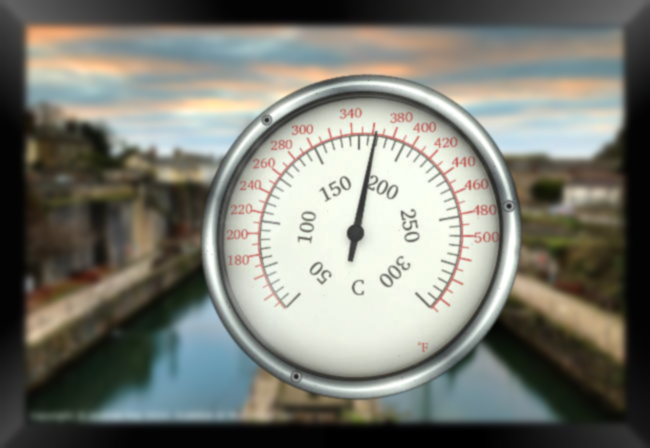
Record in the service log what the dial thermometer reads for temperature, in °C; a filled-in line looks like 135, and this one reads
185
